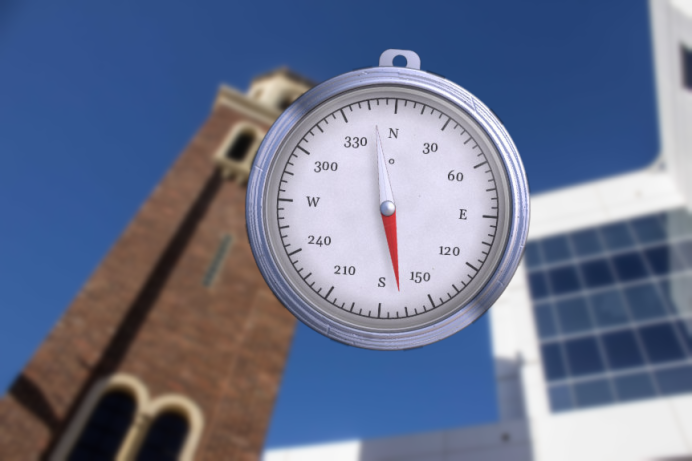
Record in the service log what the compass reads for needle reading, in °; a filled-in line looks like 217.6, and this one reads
167.5
